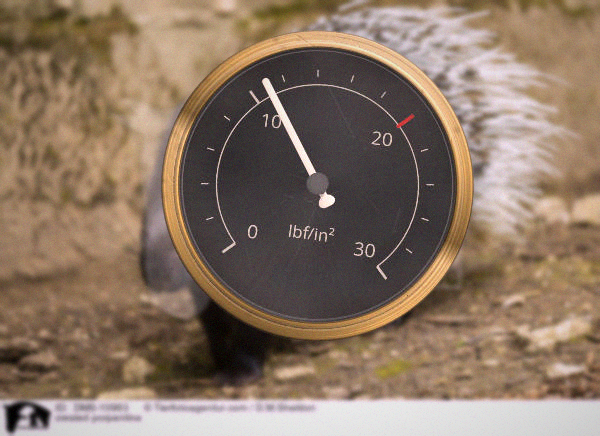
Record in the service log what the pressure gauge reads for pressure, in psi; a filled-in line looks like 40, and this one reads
11
